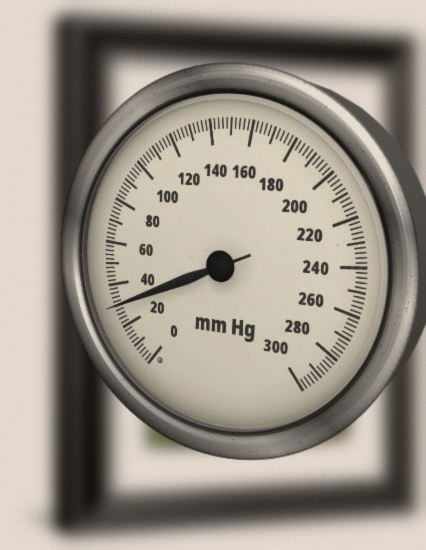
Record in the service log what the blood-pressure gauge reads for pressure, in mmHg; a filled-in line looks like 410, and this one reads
30
